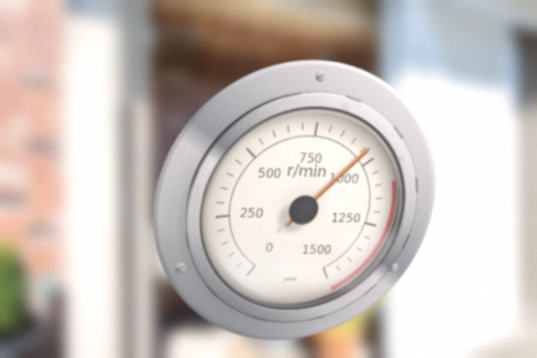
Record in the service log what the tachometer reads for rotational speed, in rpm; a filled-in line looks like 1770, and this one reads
950
